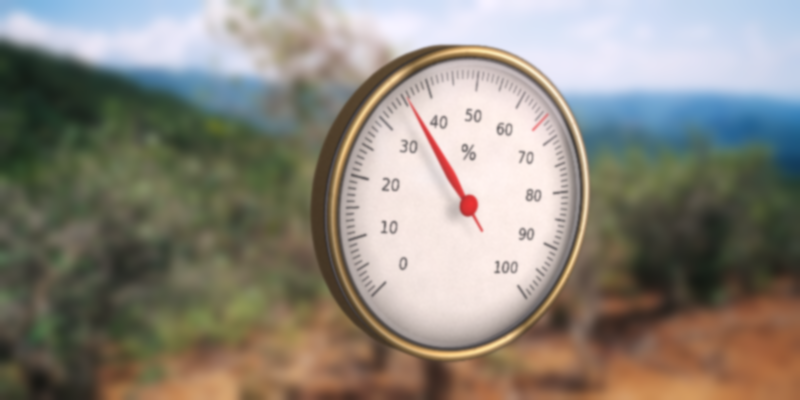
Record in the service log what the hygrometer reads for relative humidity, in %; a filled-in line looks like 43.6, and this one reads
35
